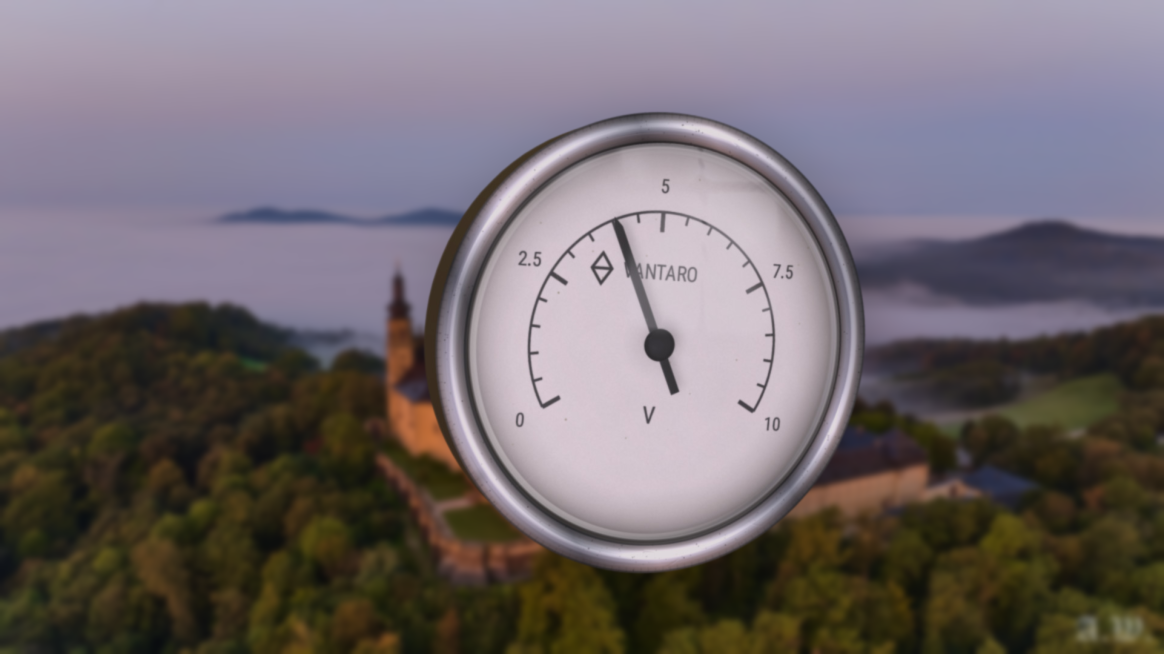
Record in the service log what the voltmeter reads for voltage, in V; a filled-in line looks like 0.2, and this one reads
4
